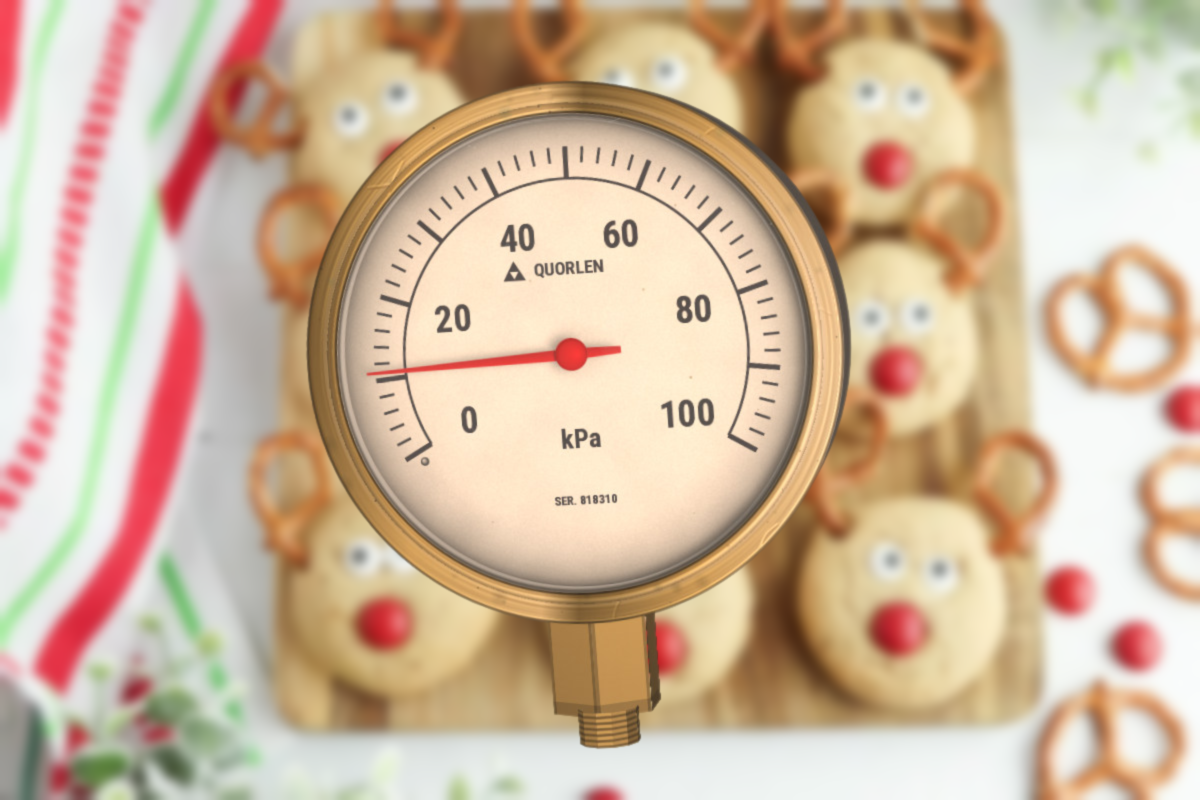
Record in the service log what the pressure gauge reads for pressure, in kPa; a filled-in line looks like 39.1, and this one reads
11
